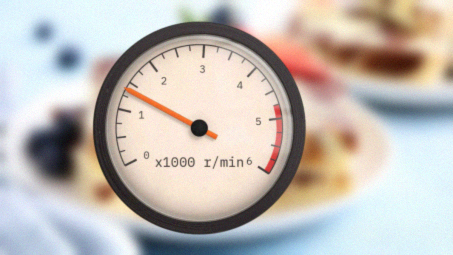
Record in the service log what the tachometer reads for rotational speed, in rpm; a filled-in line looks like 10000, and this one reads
1375
